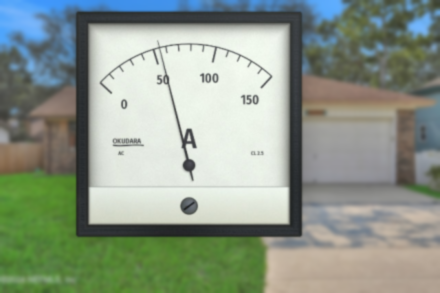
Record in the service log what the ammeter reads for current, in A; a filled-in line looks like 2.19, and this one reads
55
